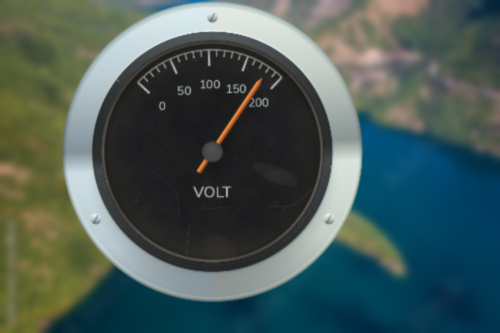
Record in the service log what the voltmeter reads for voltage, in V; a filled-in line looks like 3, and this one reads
180
